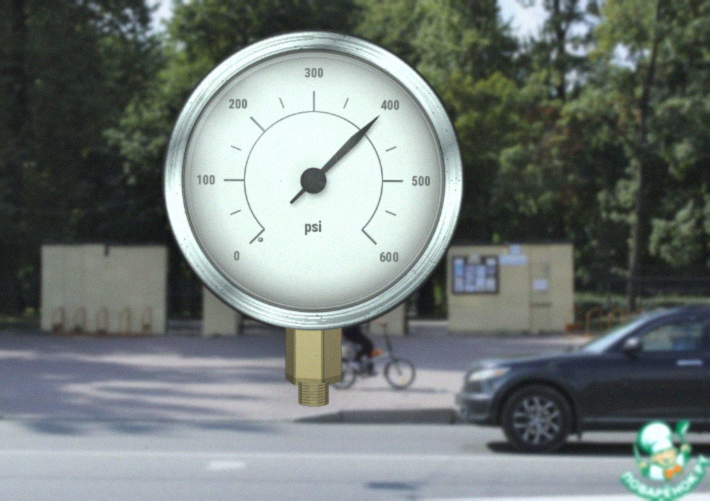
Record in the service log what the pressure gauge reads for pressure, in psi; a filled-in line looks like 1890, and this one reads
400
